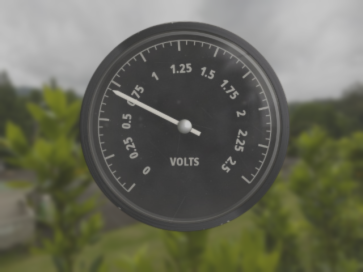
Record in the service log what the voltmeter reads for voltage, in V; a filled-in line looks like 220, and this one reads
0.7
